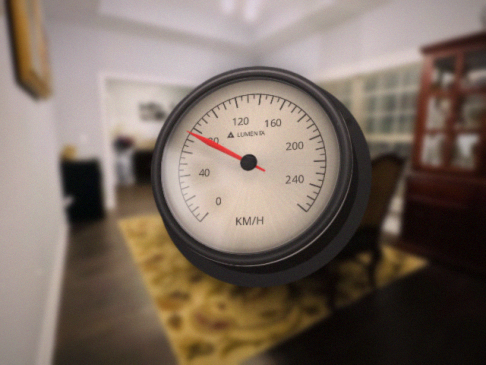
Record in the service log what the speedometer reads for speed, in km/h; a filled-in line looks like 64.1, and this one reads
75
